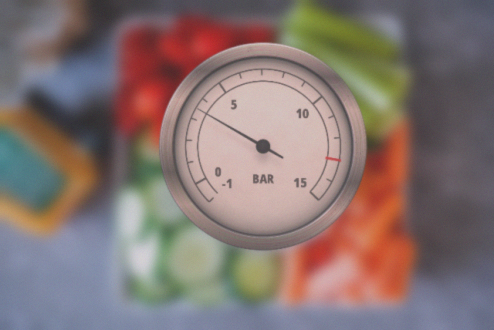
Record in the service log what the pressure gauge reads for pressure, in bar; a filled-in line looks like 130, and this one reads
3.5
